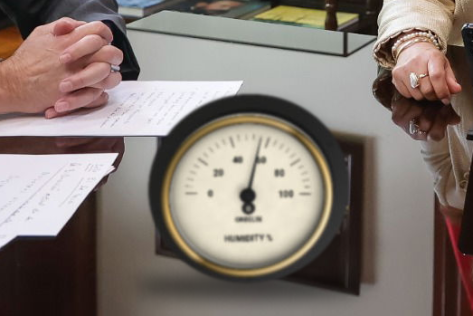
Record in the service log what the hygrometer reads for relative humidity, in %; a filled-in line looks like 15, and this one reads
56
